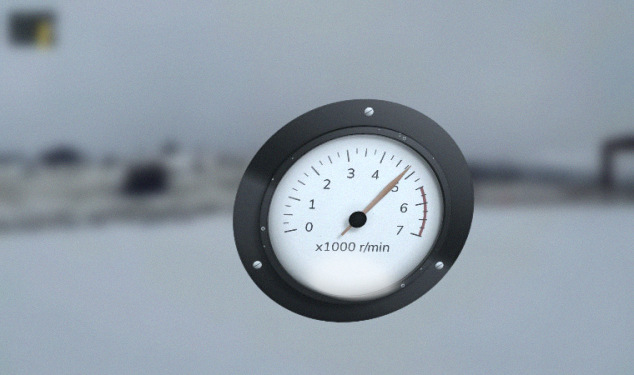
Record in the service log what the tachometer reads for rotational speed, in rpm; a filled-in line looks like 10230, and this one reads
4750
